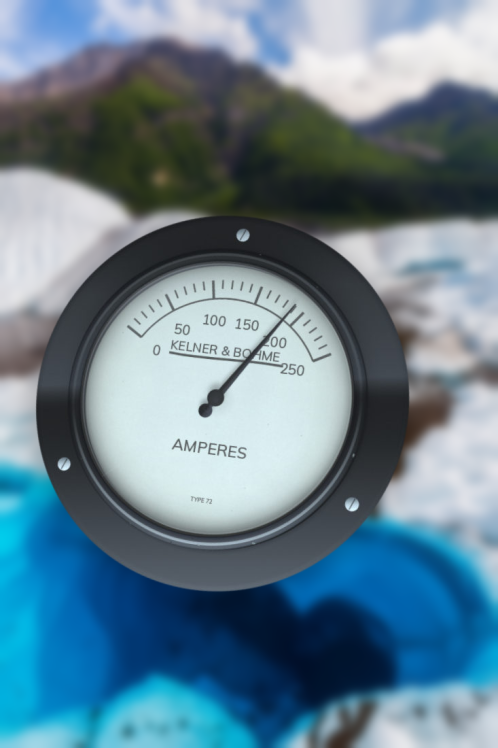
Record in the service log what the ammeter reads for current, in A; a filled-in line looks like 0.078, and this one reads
190
